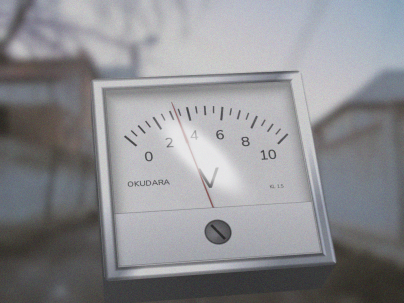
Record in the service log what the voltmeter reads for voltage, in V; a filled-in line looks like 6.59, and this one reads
3.25
